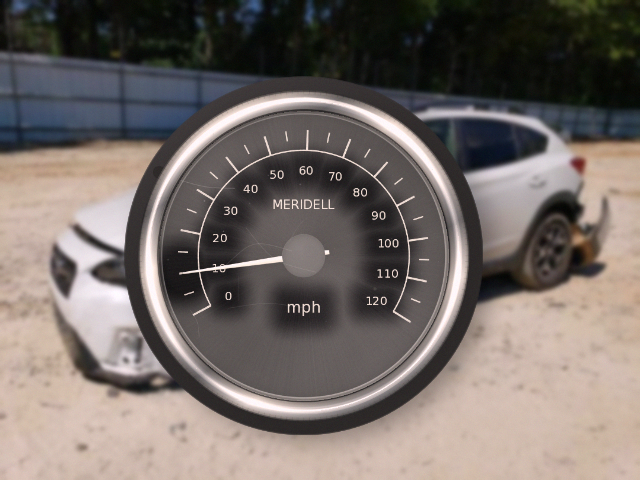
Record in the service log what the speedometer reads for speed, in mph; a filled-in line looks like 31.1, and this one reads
10
